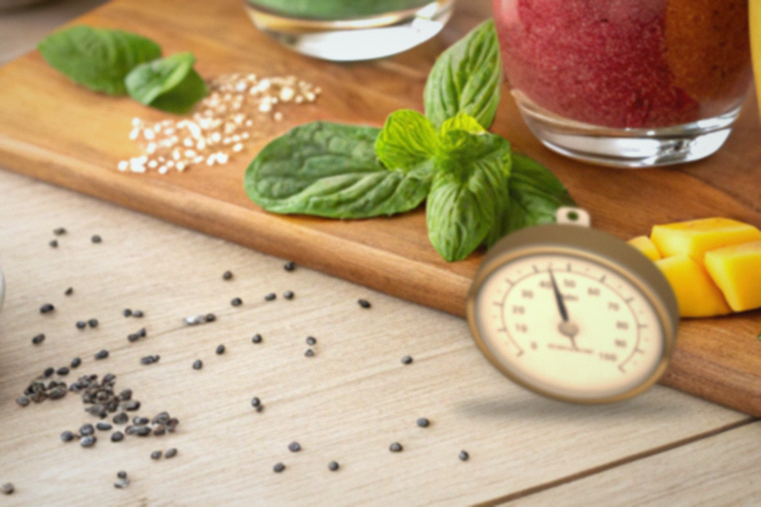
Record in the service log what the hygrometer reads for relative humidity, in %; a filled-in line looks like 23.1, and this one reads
45
